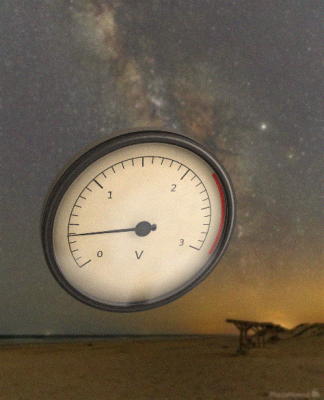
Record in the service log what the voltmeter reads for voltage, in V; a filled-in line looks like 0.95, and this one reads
0.4
